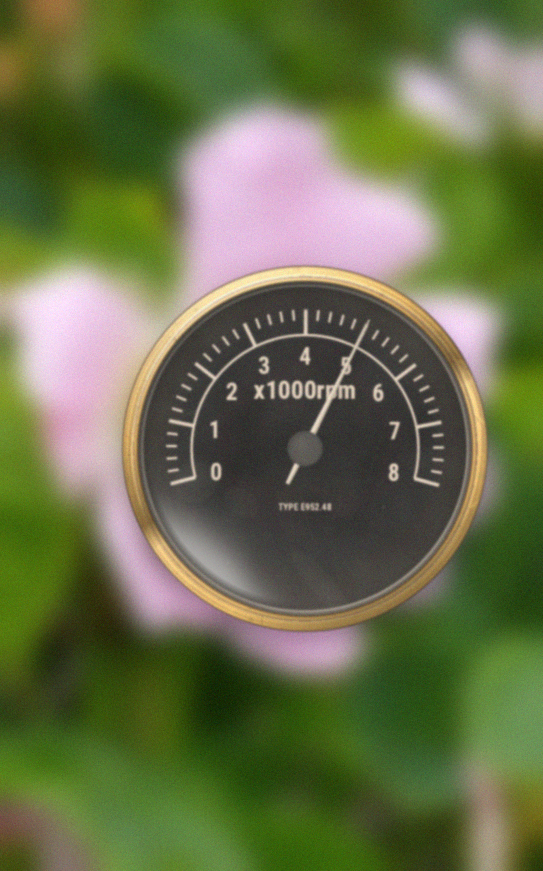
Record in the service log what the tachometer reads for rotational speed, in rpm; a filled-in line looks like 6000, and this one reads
5000
